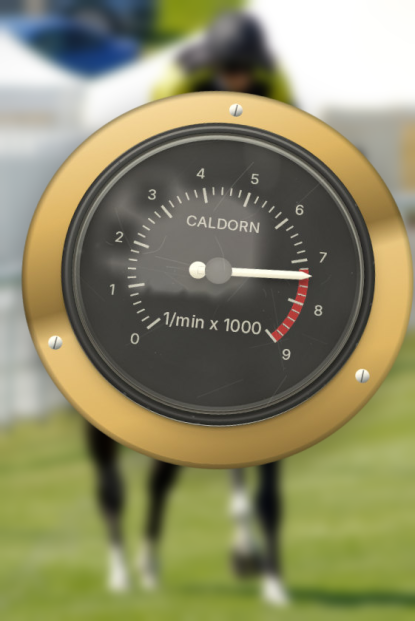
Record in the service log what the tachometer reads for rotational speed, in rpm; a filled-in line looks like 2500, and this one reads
7400
